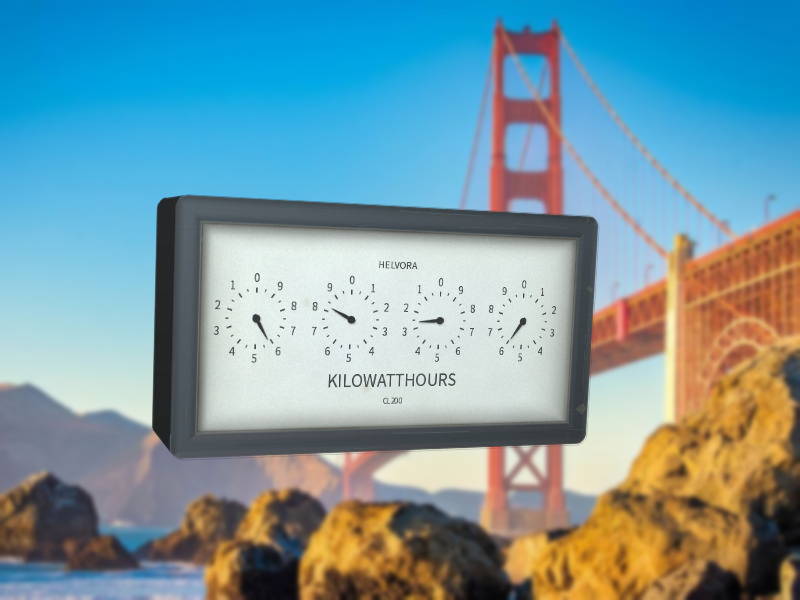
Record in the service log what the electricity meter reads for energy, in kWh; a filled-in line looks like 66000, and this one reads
5826
